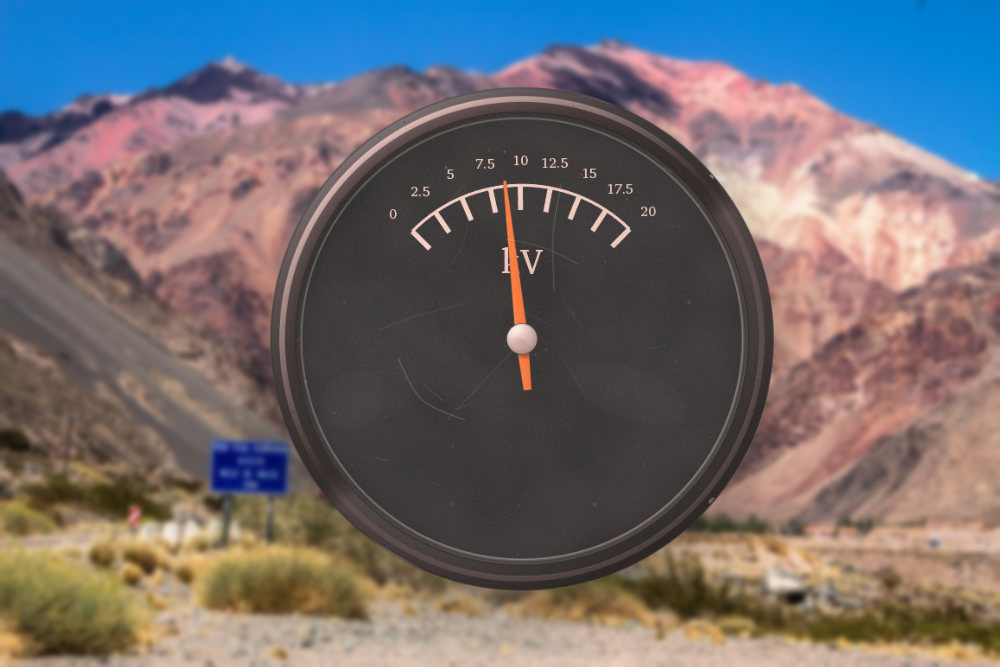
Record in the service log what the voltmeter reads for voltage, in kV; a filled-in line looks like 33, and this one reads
8.75
